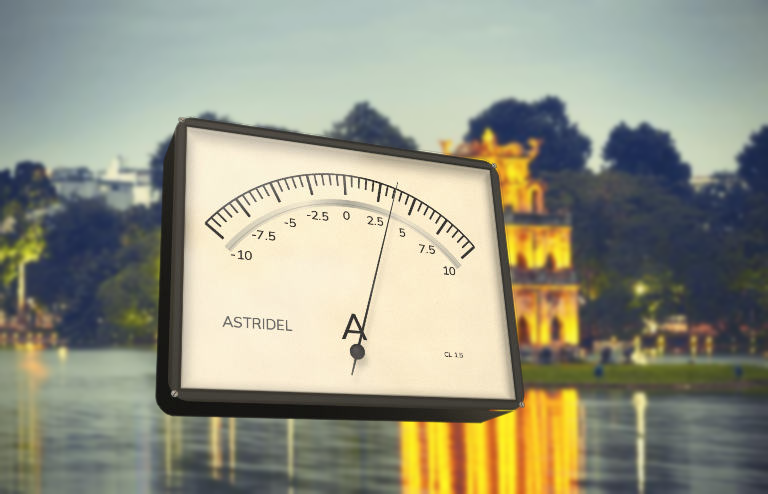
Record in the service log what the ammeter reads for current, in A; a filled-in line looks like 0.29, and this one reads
3.5
